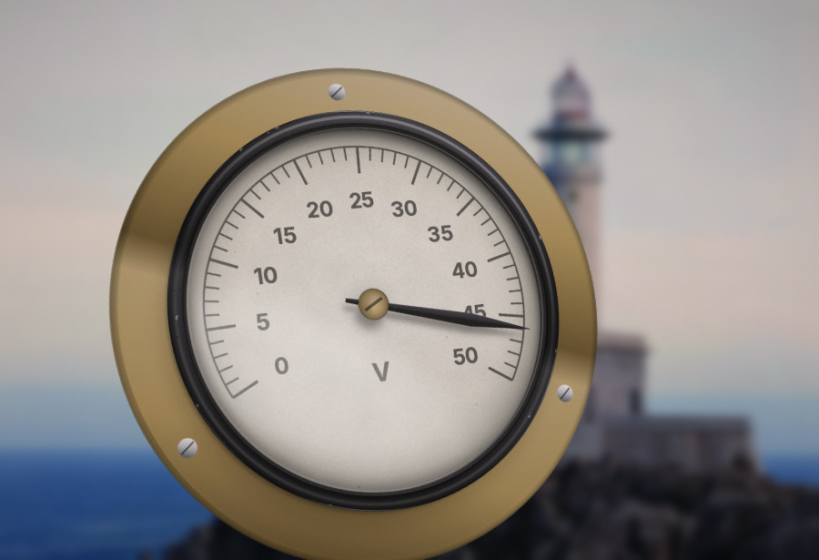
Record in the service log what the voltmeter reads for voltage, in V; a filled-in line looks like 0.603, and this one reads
46
